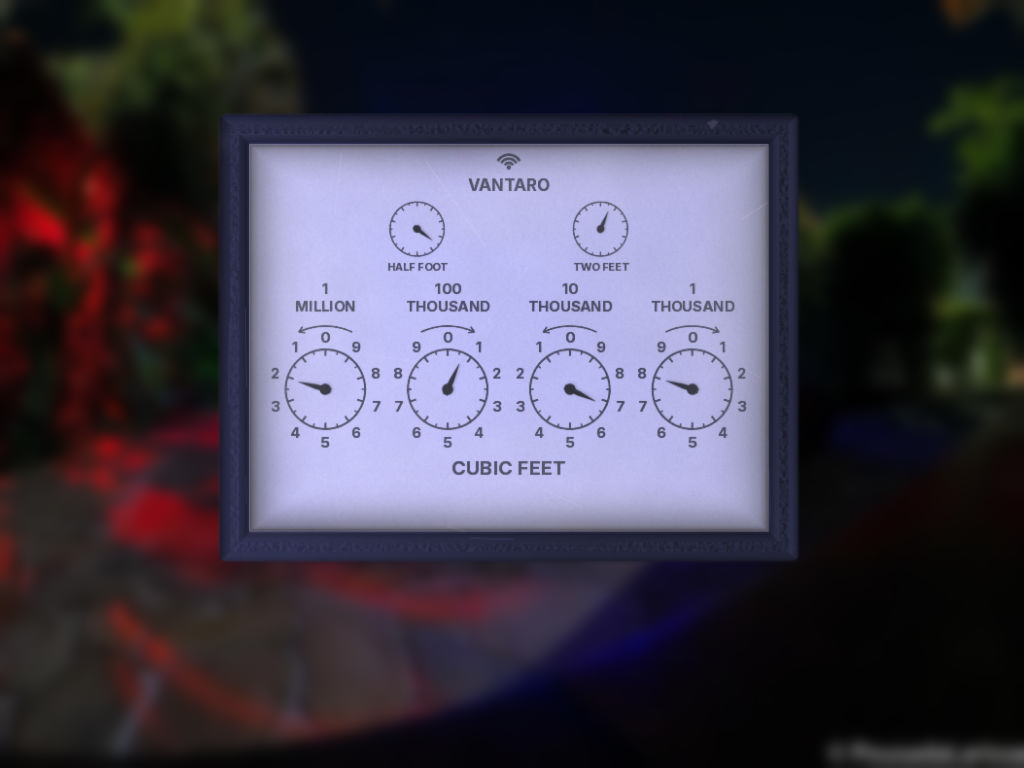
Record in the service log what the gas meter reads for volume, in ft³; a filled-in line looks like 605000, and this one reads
206800
